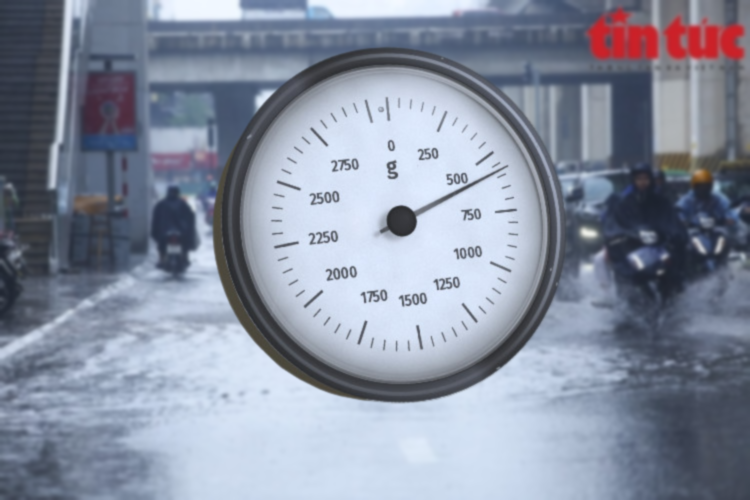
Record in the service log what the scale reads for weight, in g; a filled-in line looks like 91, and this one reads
575
